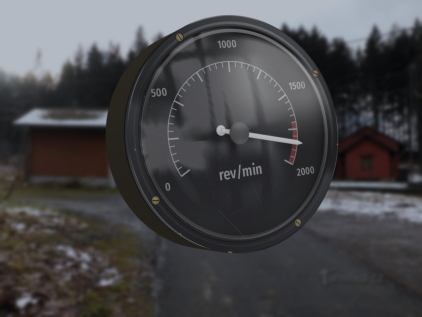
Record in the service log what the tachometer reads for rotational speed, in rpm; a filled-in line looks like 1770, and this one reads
1850
